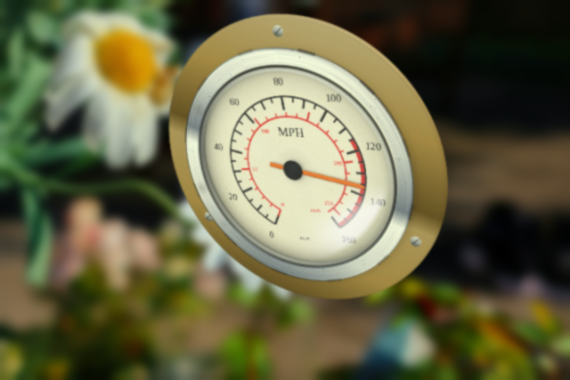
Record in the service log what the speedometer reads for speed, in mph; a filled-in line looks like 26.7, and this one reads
135
